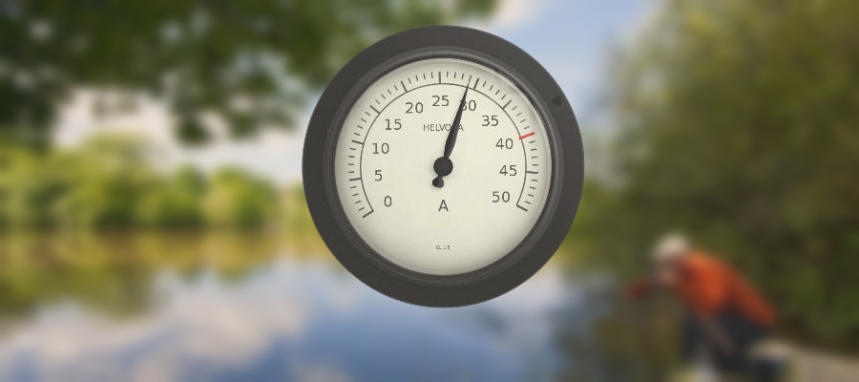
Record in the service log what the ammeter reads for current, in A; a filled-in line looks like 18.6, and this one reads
29
